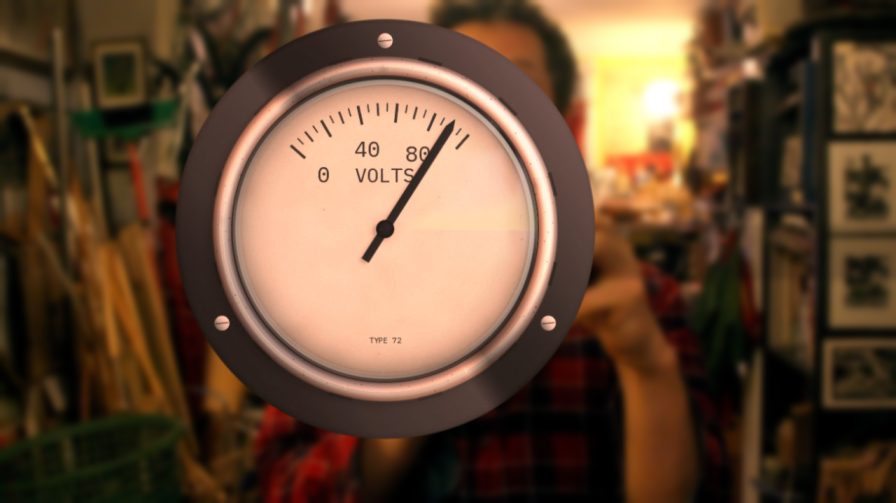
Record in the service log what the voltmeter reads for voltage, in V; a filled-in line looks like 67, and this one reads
90
